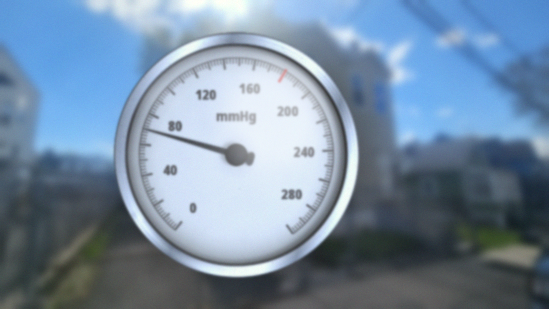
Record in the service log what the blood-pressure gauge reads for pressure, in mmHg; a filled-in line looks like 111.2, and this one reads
70
